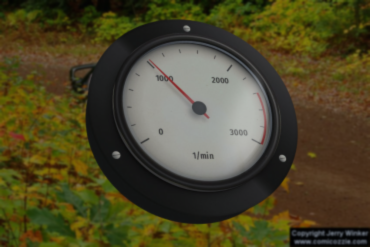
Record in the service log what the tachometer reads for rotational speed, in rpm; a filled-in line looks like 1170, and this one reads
1000
